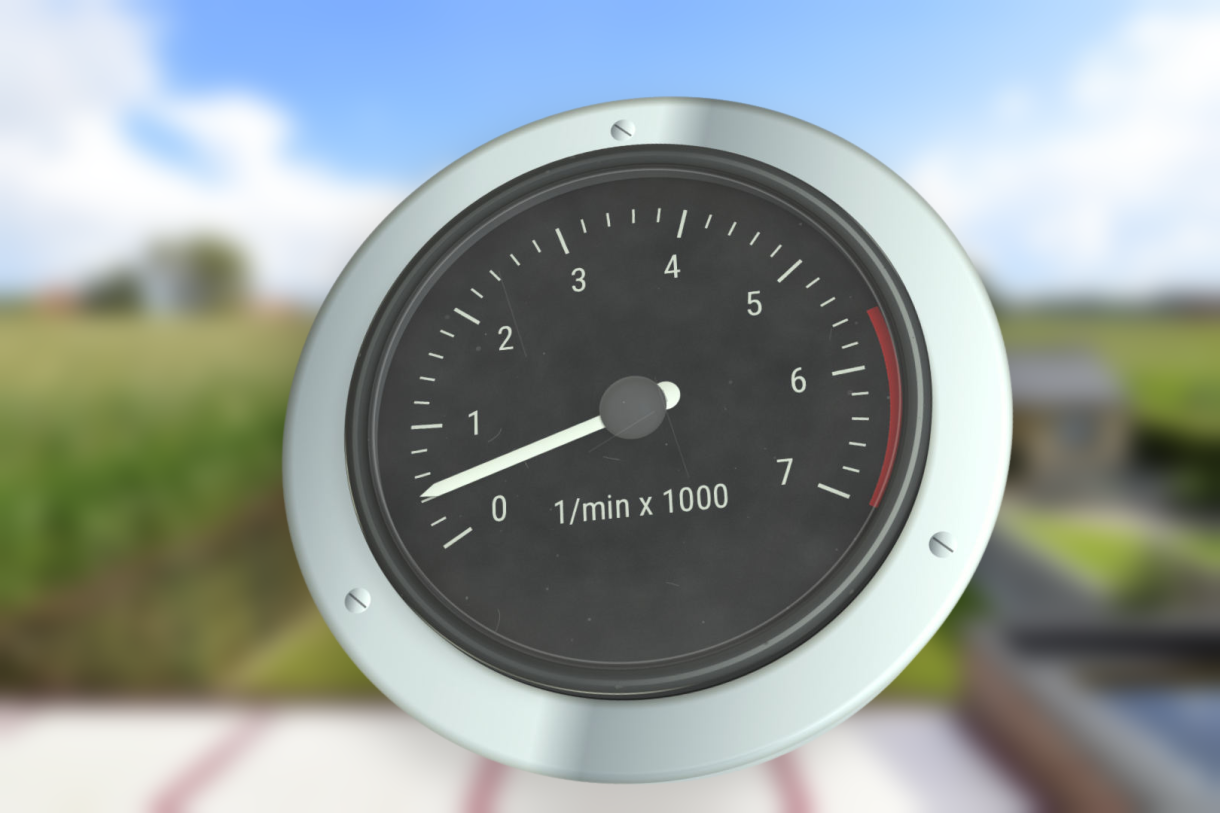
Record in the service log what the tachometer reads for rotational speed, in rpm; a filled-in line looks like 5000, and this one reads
400
